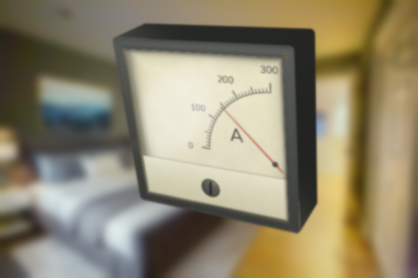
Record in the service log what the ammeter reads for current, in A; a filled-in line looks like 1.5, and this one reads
150
